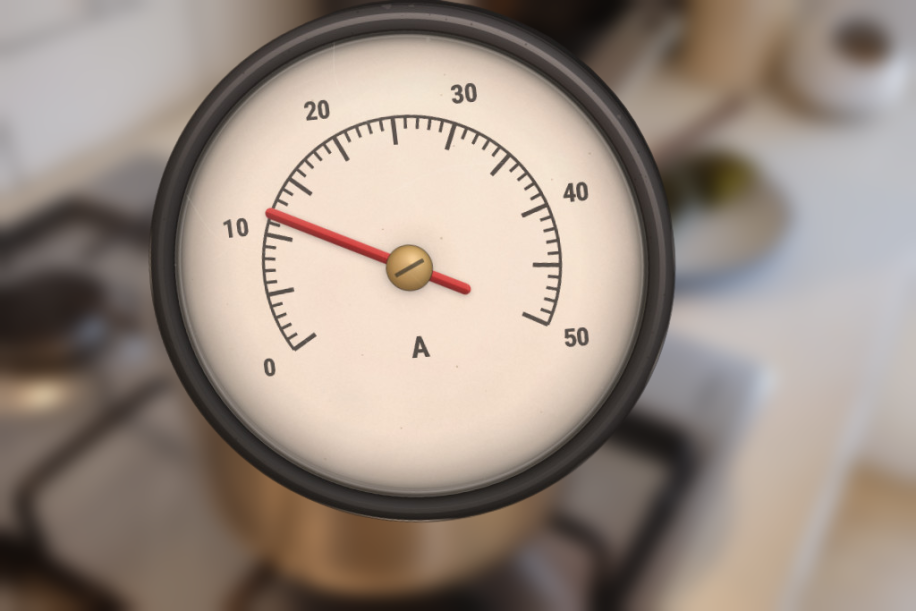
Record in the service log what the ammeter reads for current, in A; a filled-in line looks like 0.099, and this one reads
12
